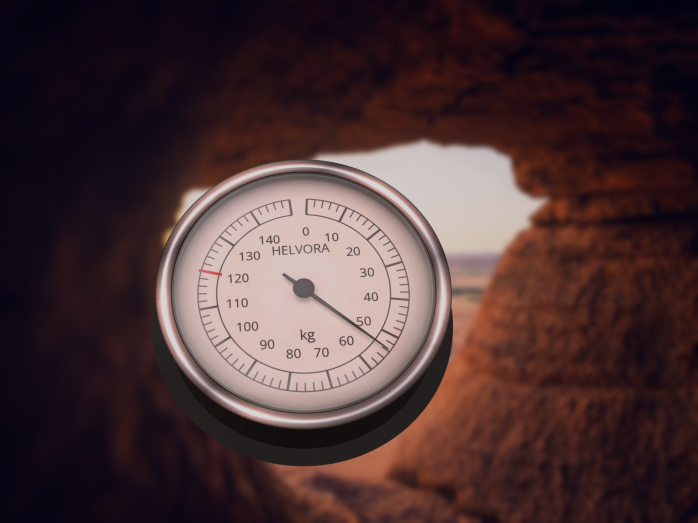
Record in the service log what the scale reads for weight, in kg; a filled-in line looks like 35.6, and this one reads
54
